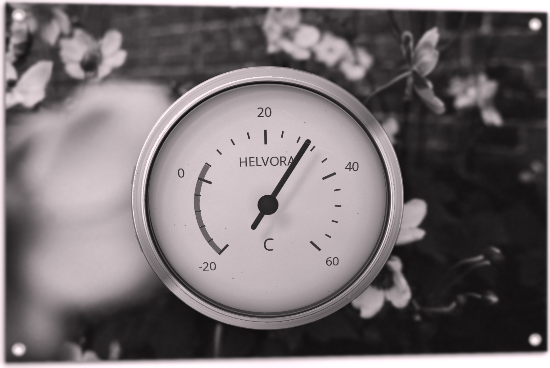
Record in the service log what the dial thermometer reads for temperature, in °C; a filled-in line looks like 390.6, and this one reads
30
